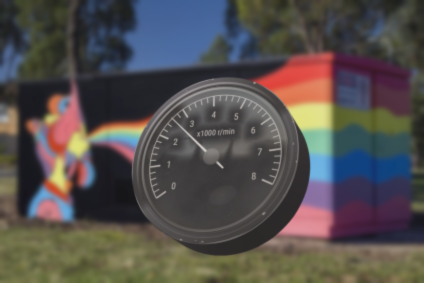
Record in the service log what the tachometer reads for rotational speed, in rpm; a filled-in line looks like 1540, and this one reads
2600
